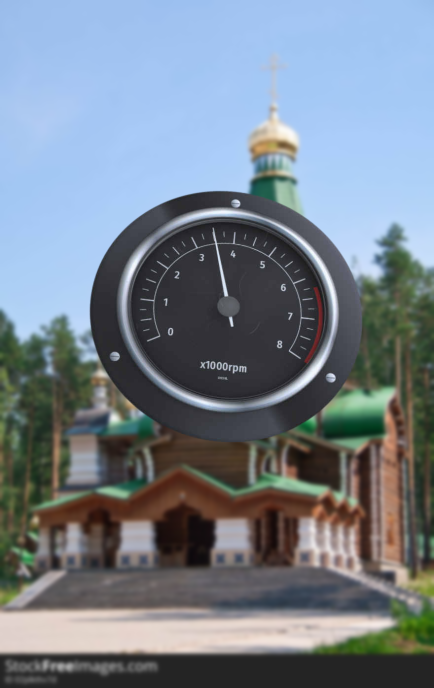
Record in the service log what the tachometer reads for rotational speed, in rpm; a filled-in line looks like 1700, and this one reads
3500
